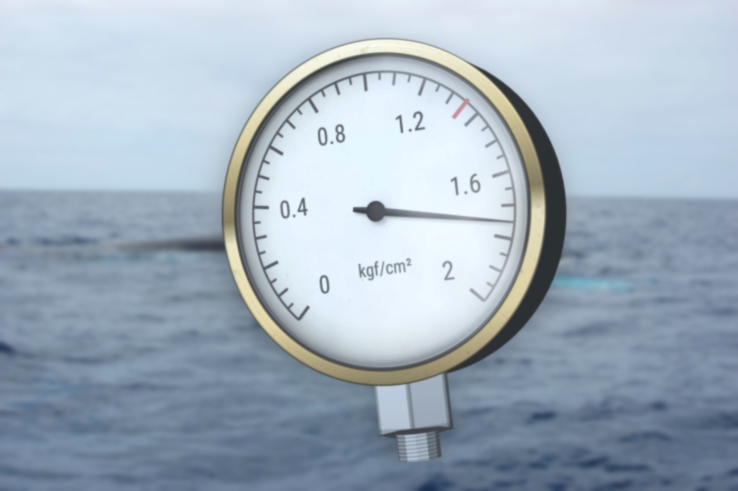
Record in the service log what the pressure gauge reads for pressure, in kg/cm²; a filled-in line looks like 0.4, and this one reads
1.75
